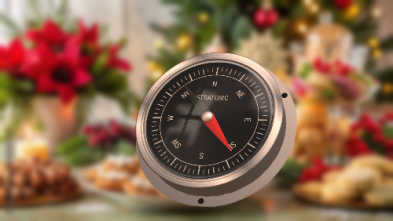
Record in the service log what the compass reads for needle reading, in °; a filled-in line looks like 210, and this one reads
140
